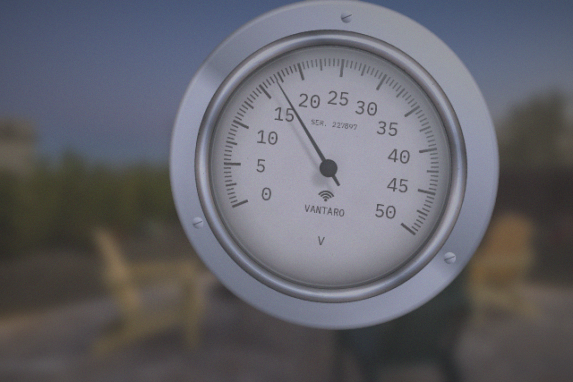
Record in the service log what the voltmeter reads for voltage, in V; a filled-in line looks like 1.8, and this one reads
17
